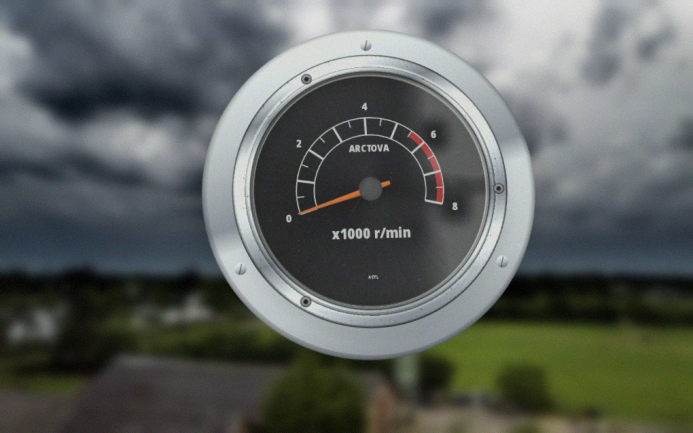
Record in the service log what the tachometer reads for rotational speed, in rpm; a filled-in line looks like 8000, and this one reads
0
